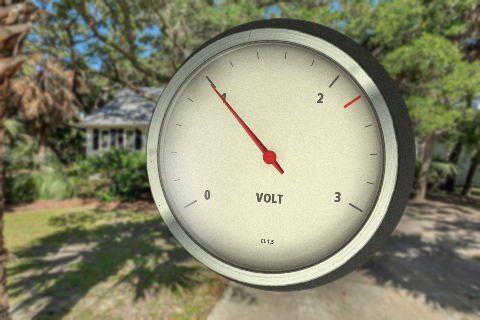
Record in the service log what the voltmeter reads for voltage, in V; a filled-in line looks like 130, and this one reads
1
